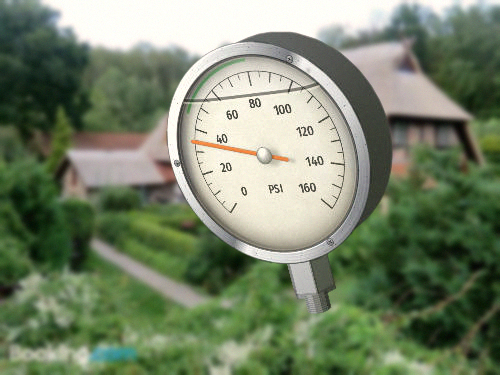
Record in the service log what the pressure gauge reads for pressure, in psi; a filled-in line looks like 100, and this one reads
35
